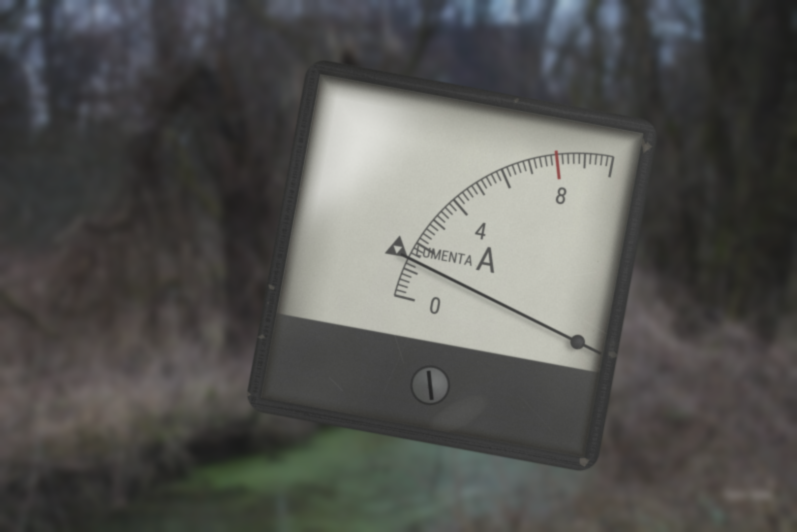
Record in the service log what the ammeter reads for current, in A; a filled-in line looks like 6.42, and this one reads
1.4
